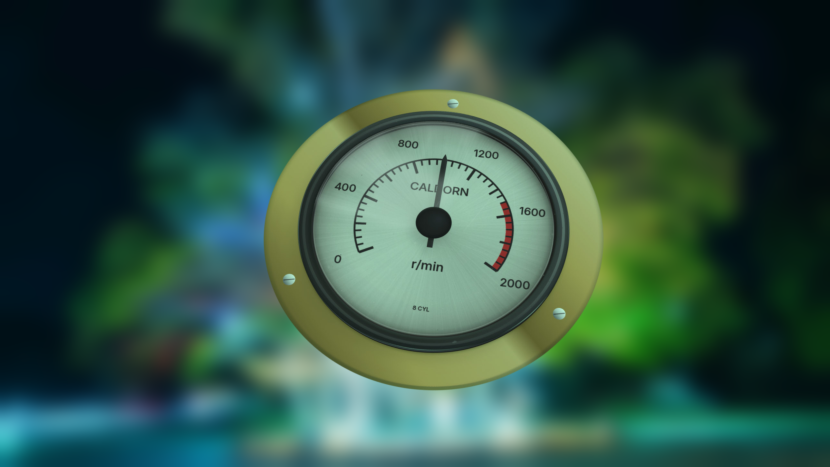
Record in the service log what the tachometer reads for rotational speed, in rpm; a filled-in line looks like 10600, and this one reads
1000
